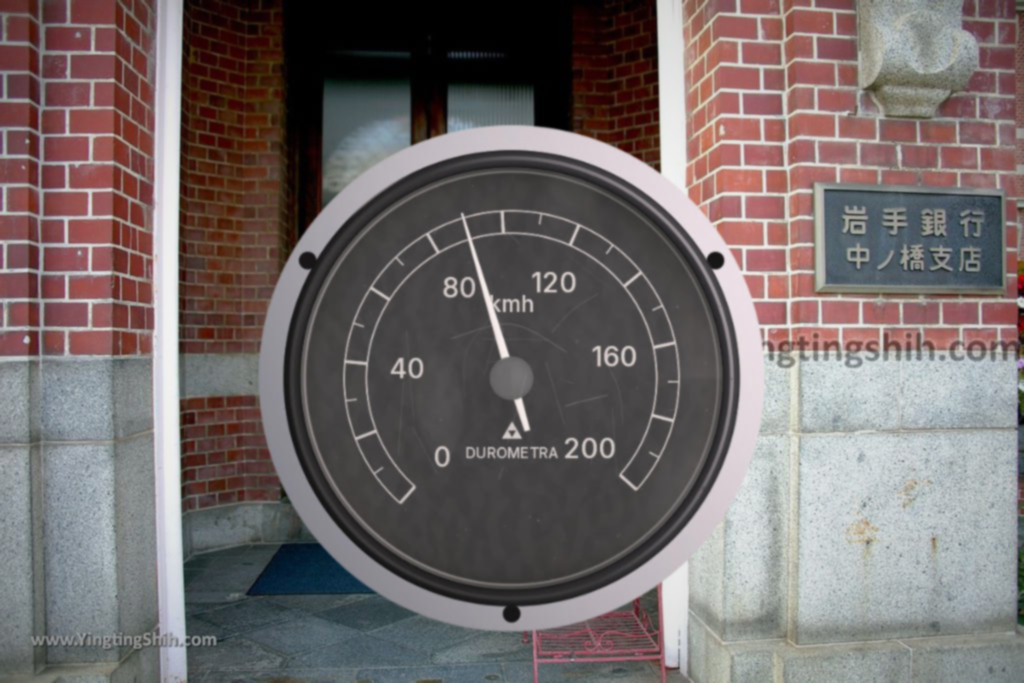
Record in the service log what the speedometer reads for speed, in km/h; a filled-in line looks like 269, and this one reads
90
